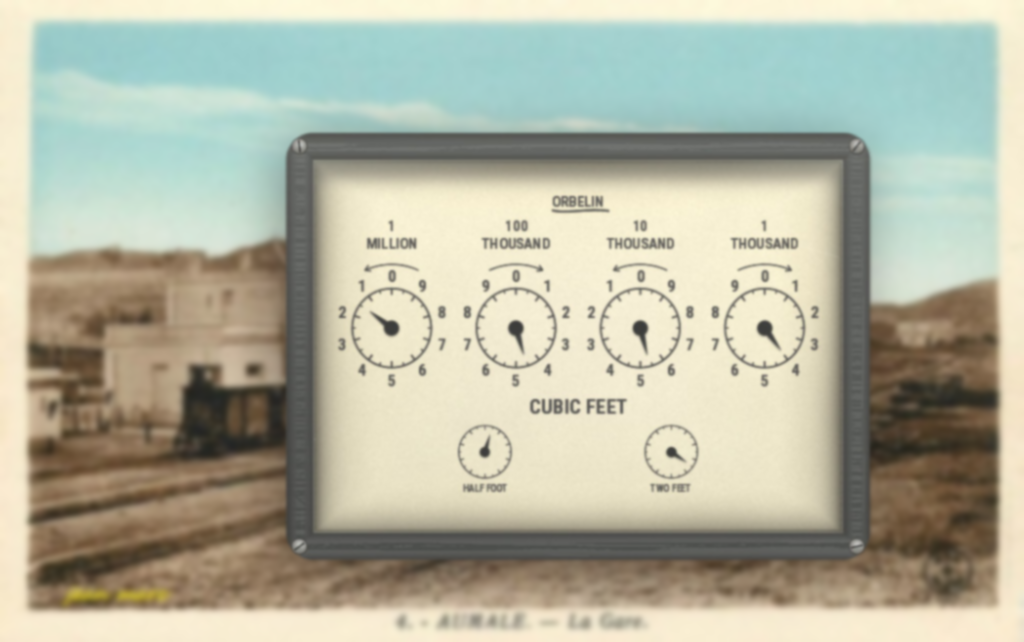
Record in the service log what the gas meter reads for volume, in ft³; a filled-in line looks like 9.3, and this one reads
145400
